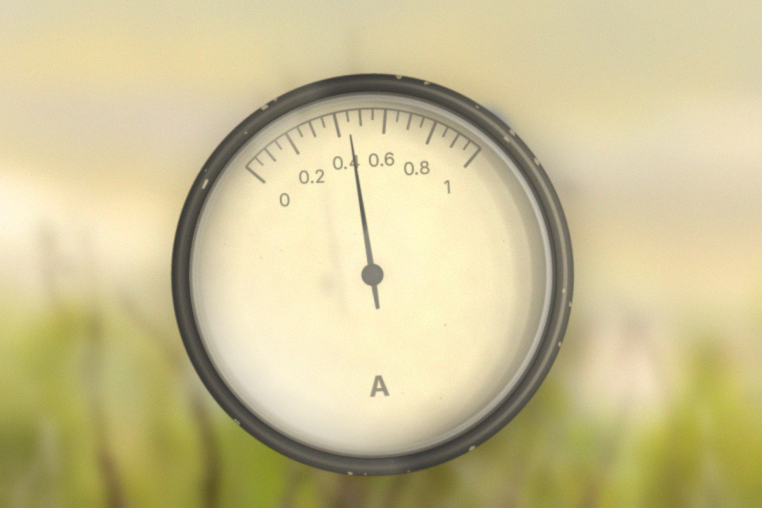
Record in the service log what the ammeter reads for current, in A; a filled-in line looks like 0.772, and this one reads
0.45
